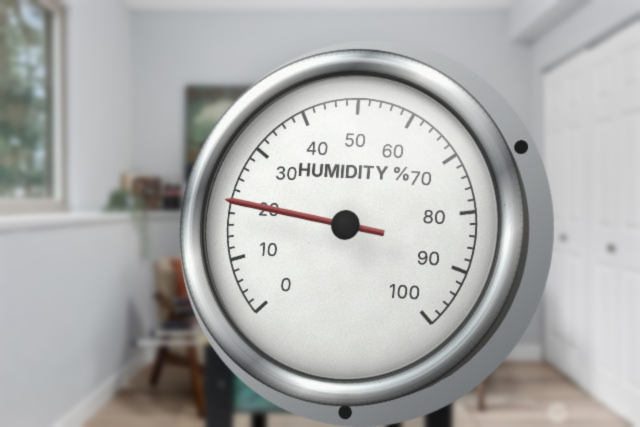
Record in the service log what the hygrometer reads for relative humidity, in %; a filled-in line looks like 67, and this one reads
20
